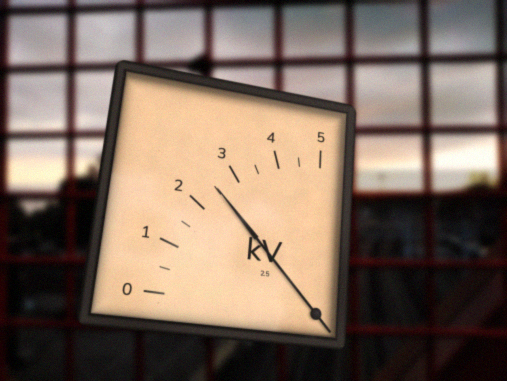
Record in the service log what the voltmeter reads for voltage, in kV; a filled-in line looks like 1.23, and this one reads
2.5
